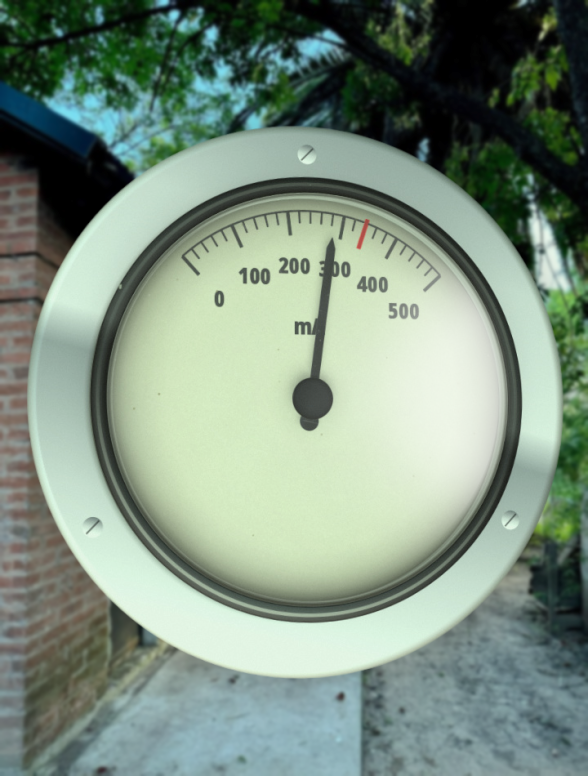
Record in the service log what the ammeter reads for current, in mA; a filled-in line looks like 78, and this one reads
280
